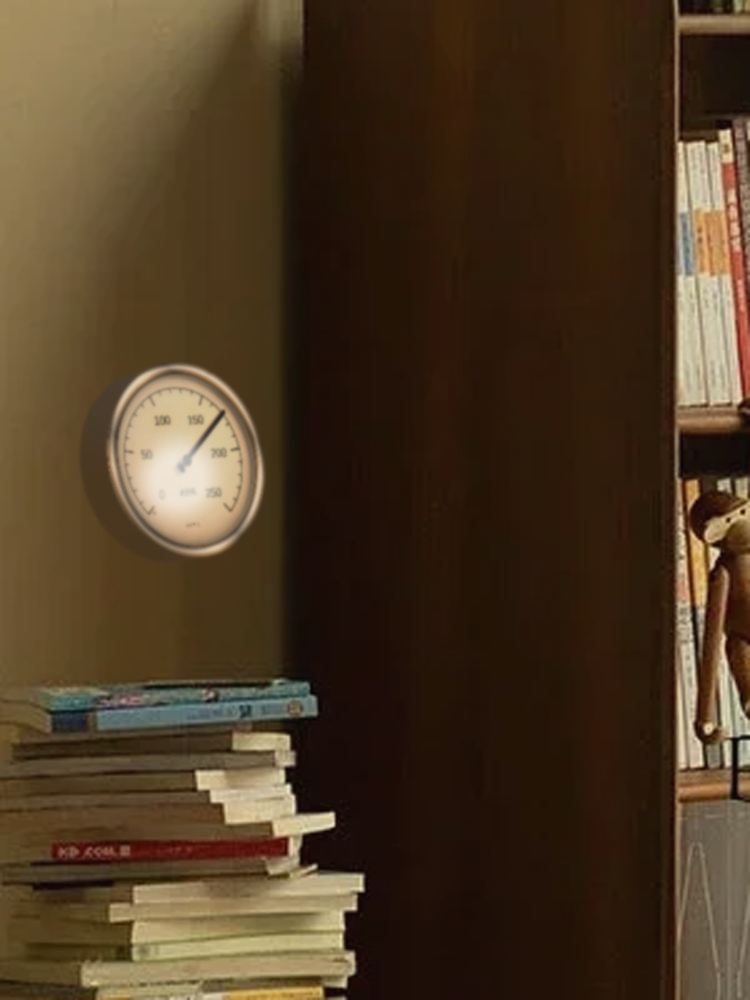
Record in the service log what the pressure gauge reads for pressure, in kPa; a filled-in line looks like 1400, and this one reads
170
